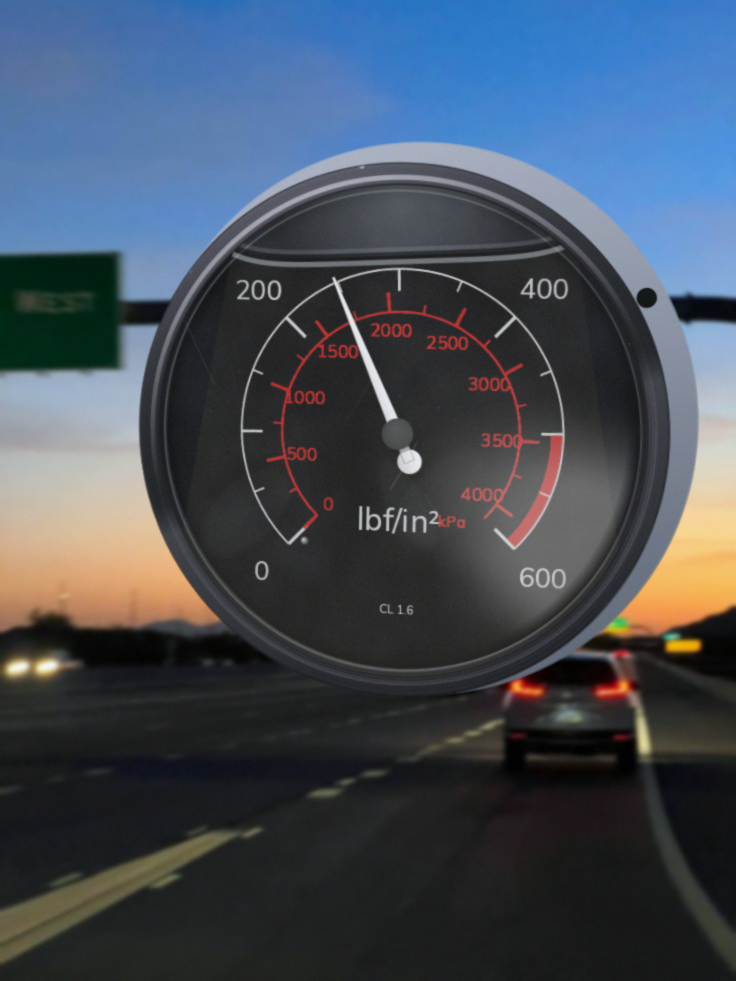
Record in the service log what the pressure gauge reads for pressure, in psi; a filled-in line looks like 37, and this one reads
250
